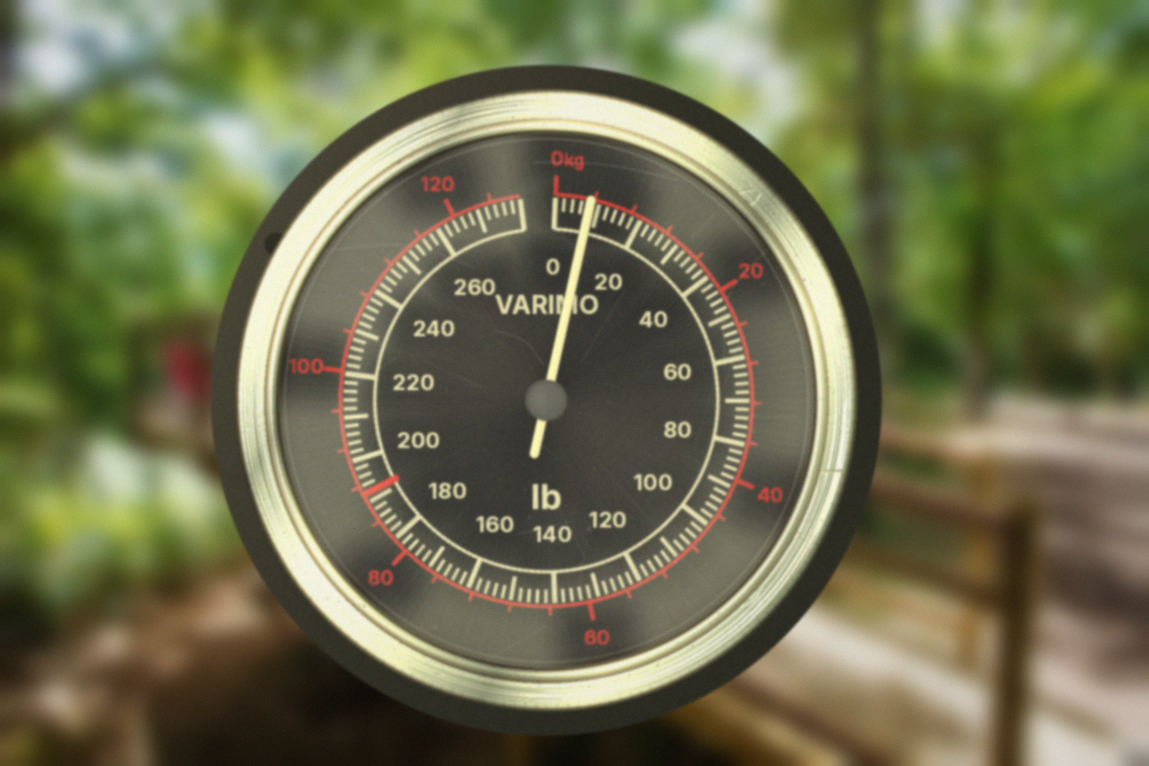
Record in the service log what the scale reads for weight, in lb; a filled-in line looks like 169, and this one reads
8
